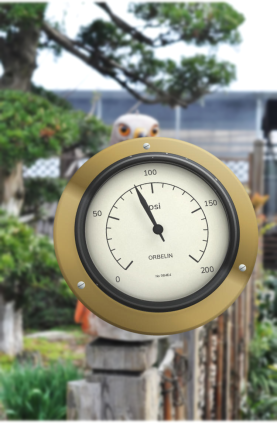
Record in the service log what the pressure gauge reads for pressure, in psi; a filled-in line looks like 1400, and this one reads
85
